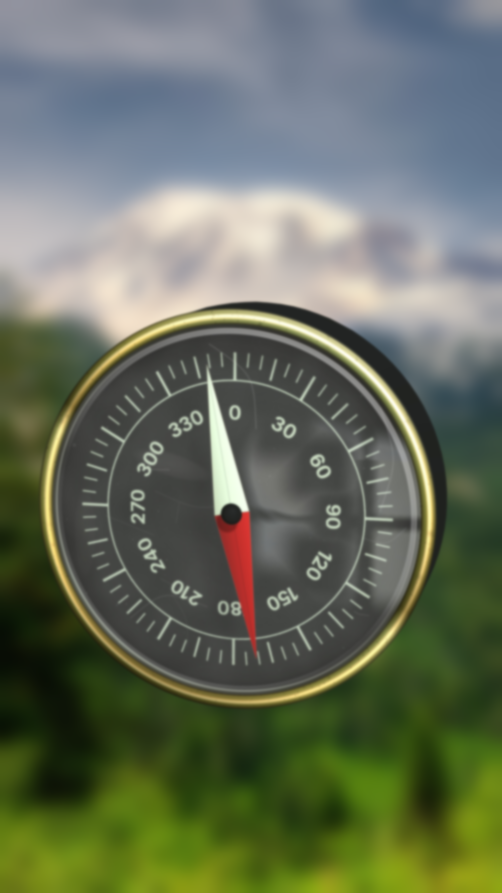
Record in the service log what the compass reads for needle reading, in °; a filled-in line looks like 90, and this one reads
170
